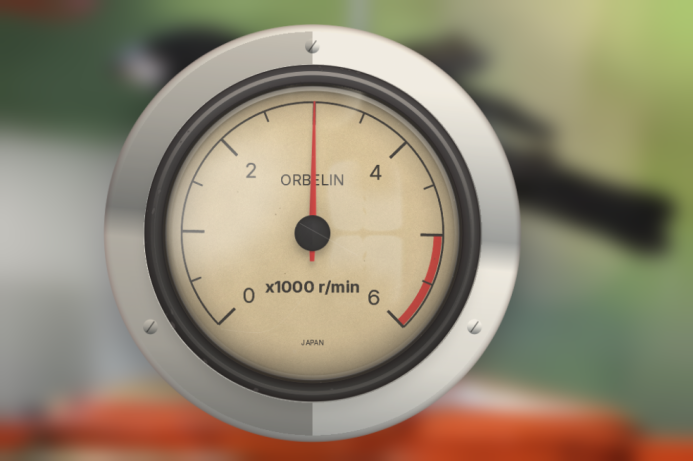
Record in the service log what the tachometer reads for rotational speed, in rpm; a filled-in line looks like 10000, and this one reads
3000
